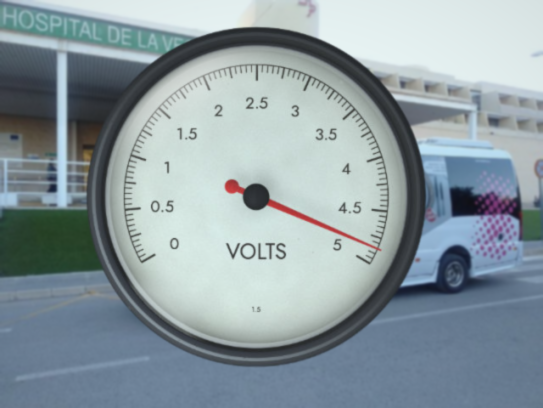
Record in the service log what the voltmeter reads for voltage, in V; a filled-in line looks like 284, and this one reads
4.85
